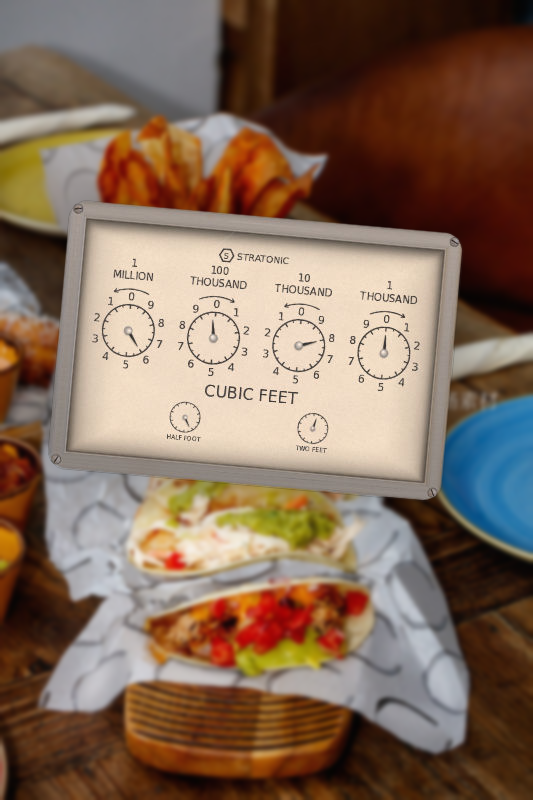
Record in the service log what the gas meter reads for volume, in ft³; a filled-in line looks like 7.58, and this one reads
598000
